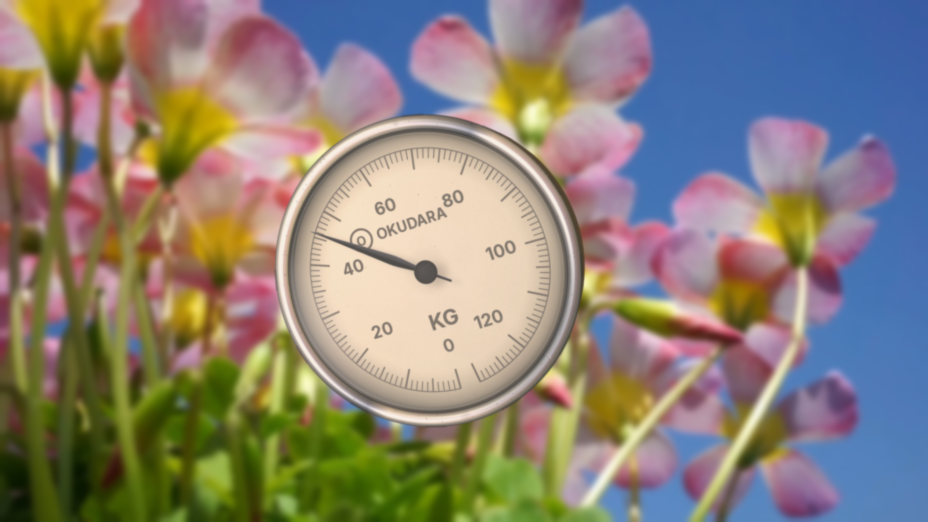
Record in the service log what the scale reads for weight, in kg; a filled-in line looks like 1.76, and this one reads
46
